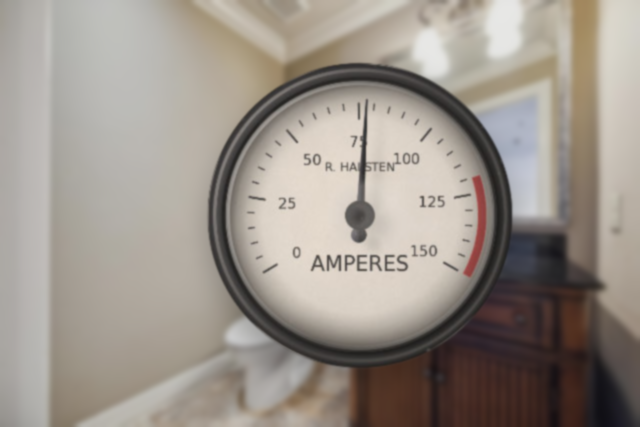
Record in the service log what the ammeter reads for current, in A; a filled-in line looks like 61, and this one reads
77.5
